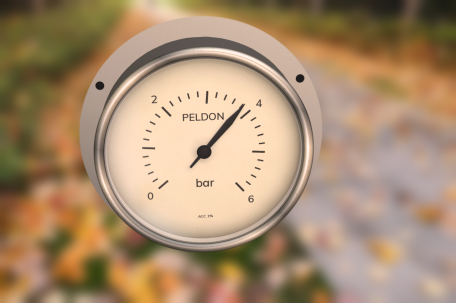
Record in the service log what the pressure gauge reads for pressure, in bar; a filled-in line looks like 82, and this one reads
3.8
